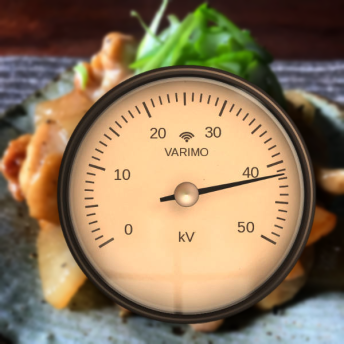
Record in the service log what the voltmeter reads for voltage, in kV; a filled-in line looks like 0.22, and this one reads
41.5
